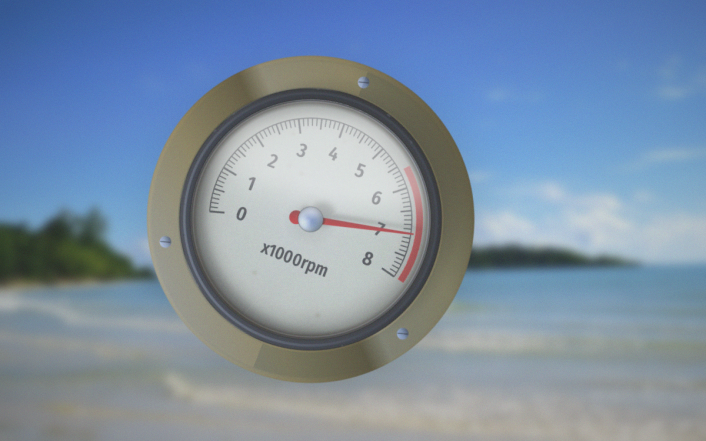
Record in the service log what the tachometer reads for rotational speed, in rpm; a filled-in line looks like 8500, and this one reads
7000
